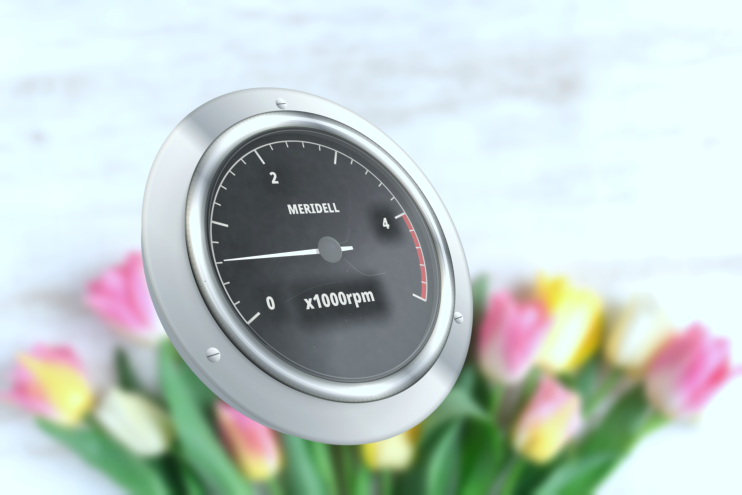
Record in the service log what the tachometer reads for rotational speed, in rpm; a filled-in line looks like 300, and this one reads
600
